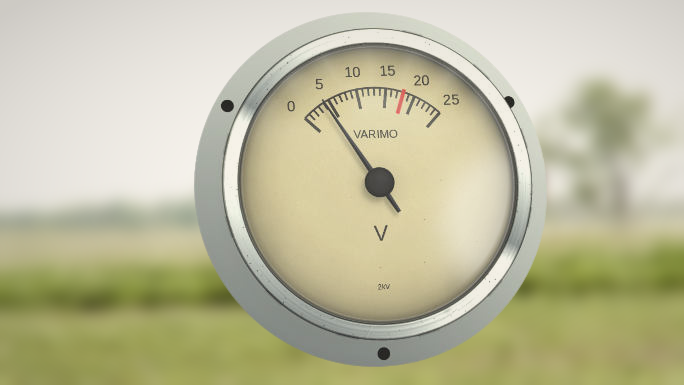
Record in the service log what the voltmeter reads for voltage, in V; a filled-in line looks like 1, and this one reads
4
